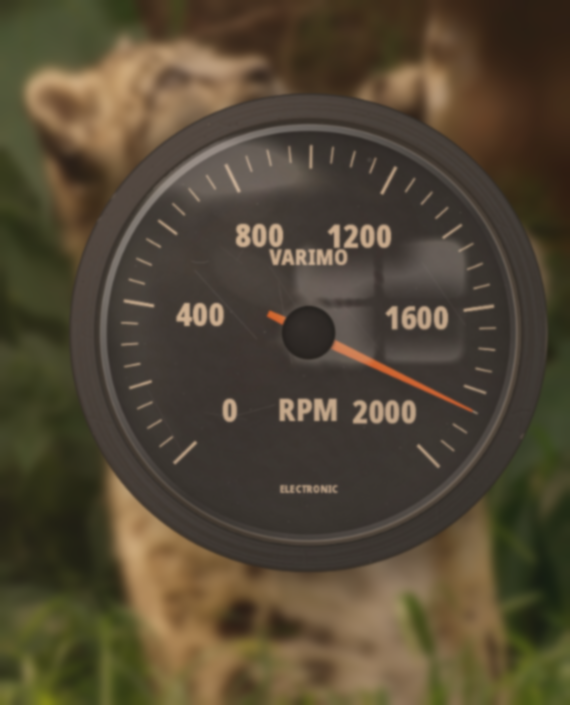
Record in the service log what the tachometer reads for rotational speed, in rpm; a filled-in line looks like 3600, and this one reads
1850
